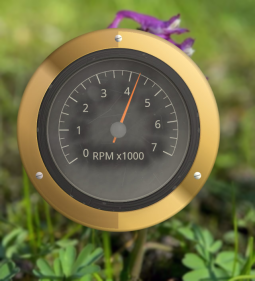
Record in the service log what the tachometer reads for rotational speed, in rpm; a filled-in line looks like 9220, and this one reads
4250
